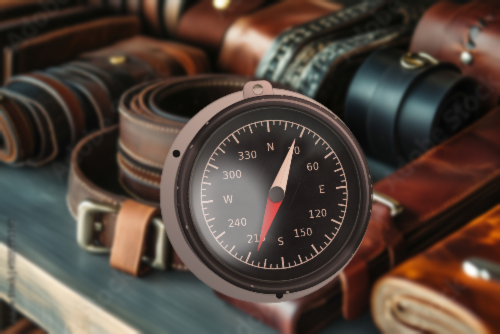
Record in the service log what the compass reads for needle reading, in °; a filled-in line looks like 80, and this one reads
205
